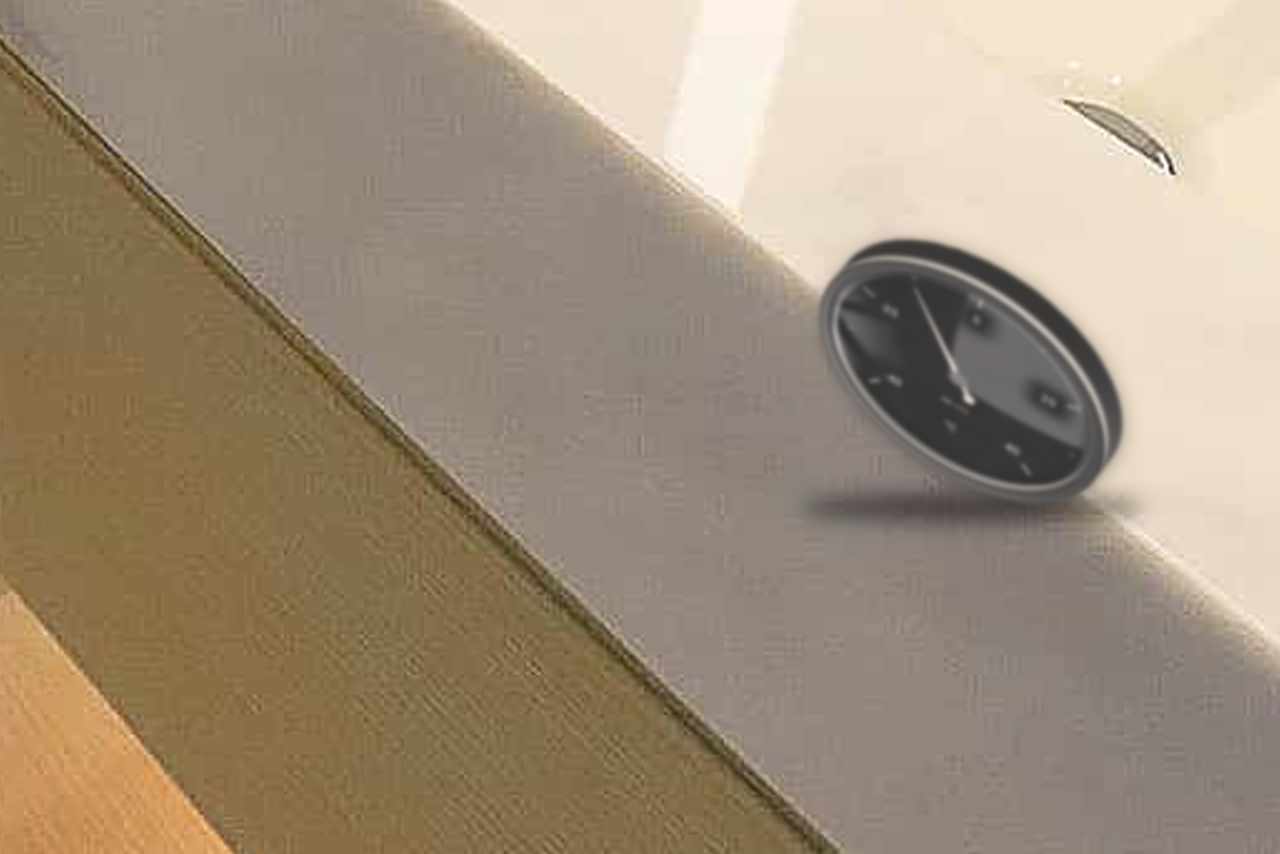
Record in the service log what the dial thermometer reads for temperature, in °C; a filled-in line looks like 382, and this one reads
-10
